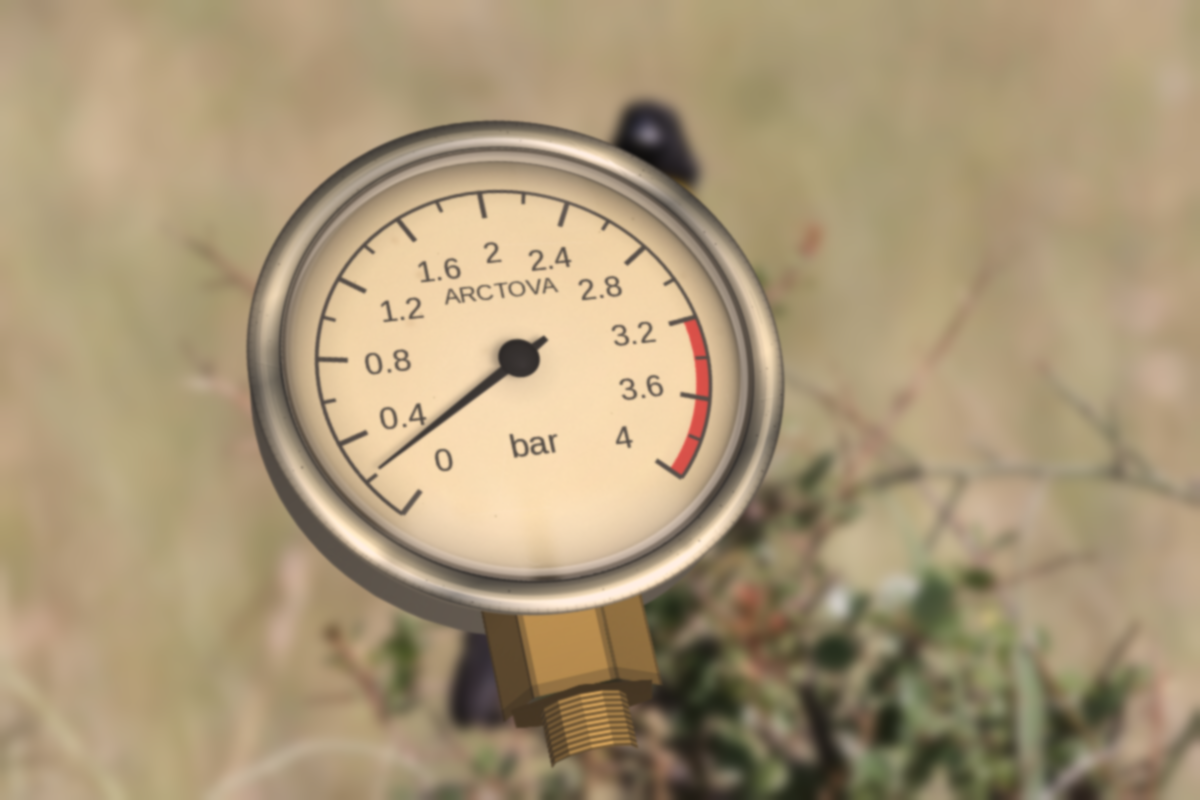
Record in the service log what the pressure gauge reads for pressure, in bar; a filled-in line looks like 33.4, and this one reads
0.2
